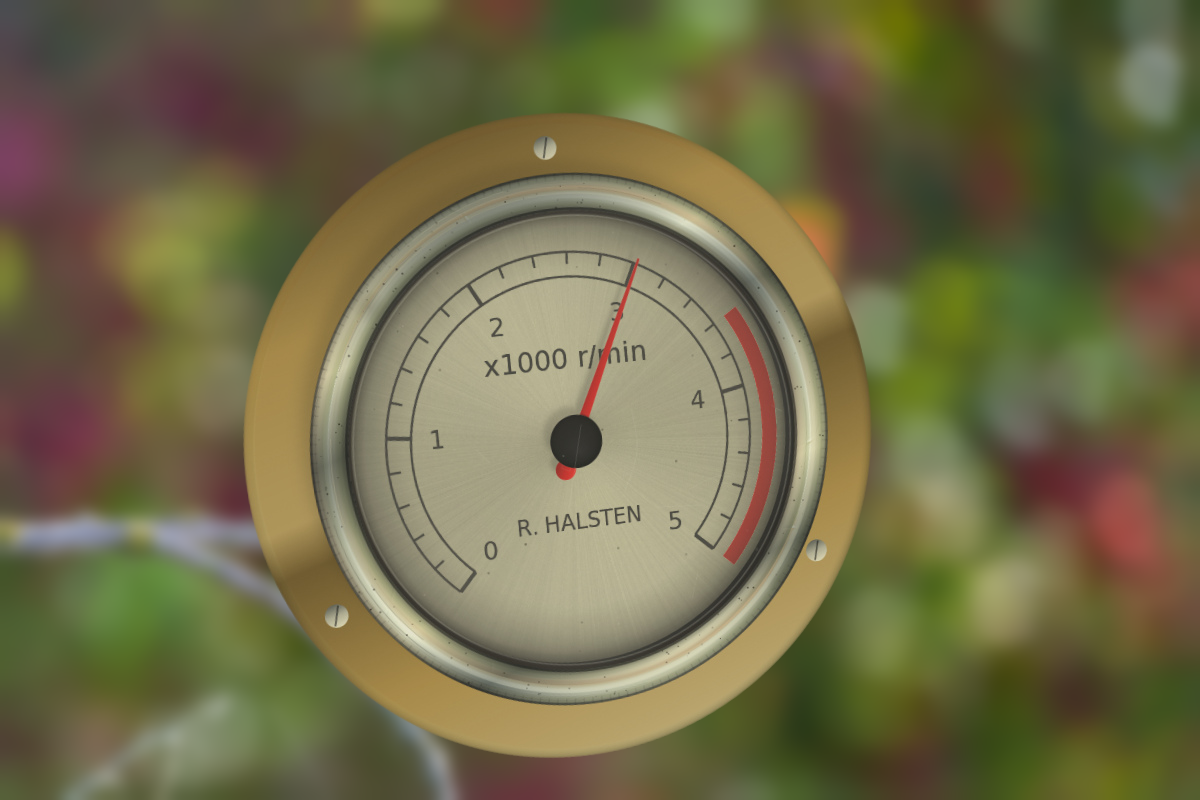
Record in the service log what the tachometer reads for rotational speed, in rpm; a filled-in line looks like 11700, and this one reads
3000
